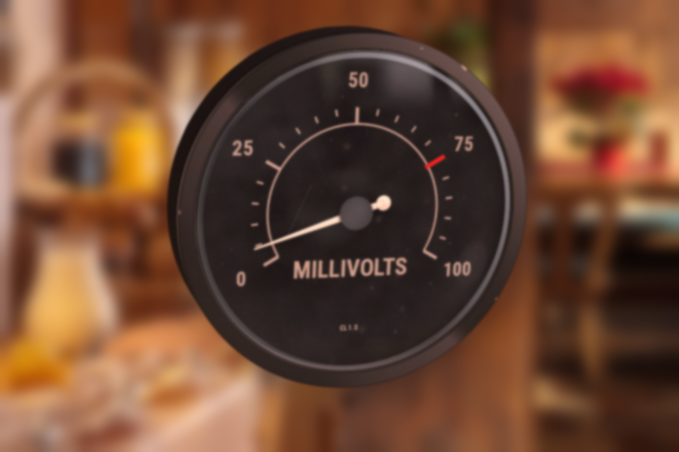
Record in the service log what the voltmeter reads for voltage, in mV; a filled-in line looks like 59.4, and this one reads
5
